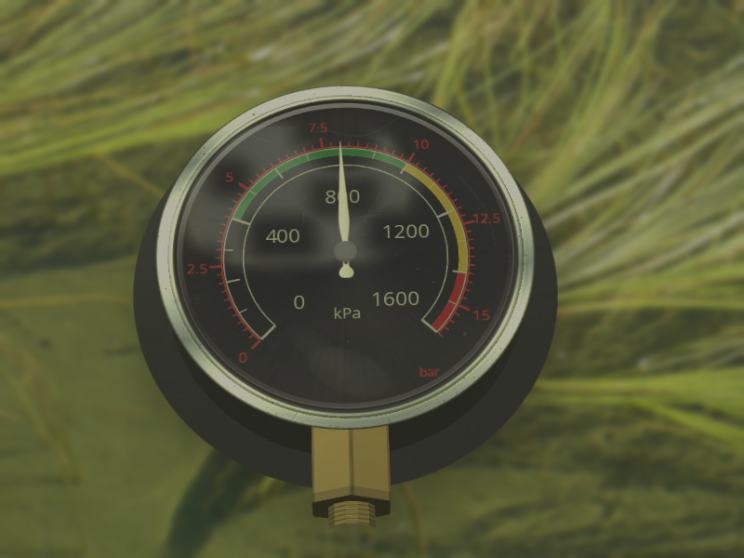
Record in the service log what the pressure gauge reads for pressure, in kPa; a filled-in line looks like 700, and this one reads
800
